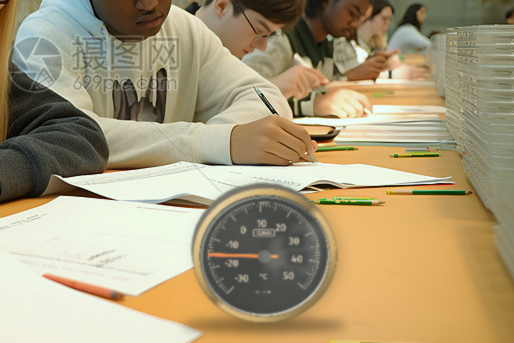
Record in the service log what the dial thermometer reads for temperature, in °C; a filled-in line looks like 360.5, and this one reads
-15
